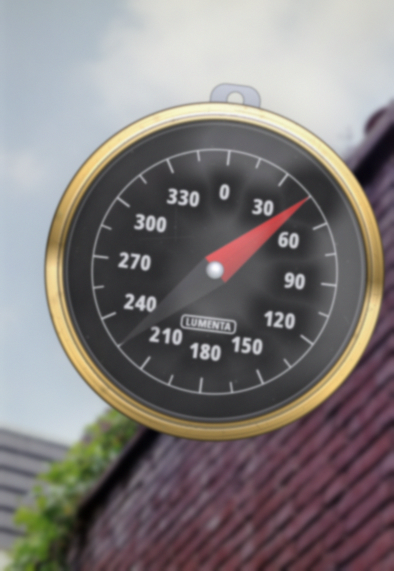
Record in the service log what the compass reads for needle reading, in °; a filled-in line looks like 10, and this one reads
45
